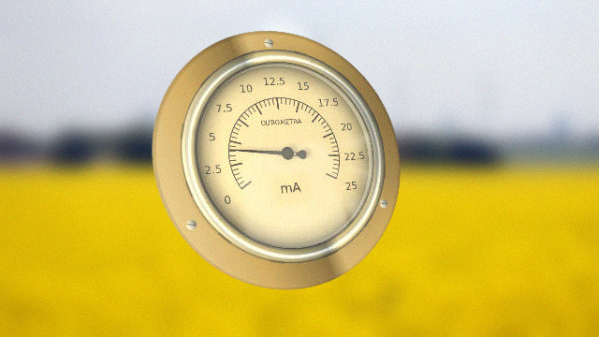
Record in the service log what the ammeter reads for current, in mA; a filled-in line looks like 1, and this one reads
4
